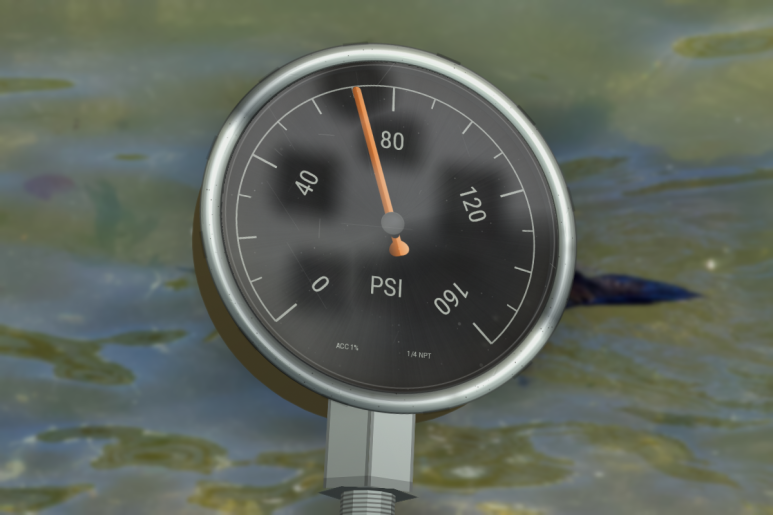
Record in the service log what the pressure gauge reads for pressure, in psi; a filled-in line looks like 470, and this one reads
70
